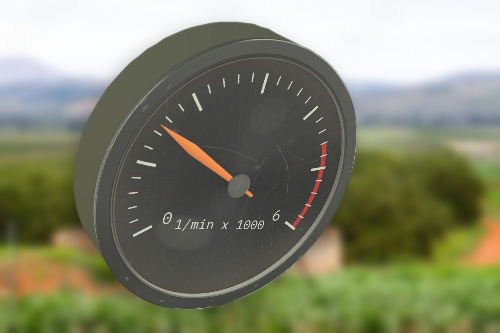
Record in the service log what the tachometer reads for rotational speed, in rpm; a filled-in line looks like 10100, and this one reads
1500
